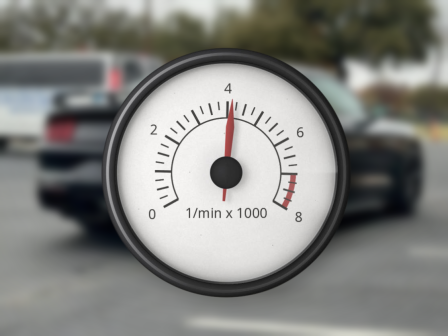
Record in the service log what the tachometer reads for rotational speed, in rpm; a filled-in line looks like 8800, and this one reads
4125
